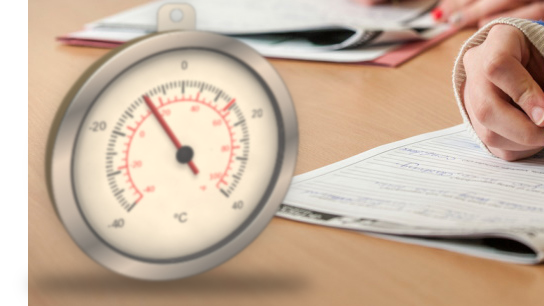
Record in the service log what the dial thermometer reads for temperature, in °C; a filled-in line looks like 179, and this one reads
-10
